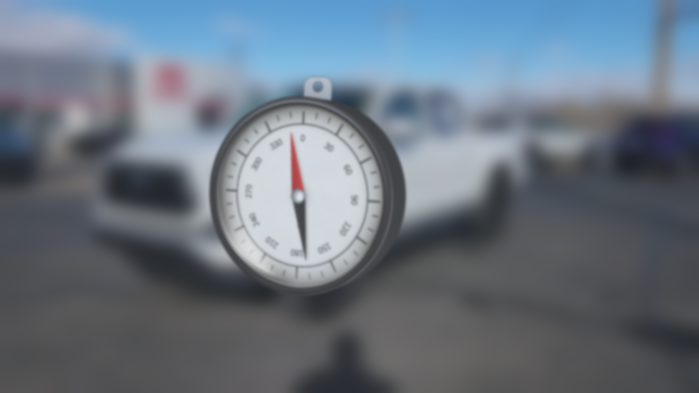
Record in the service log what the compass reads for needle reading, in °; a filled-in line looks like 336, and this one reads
350
